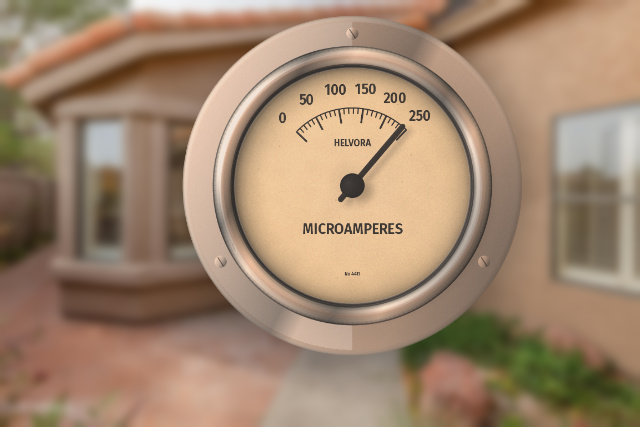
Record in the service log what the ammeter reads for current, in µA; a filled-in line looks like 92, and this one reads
240
